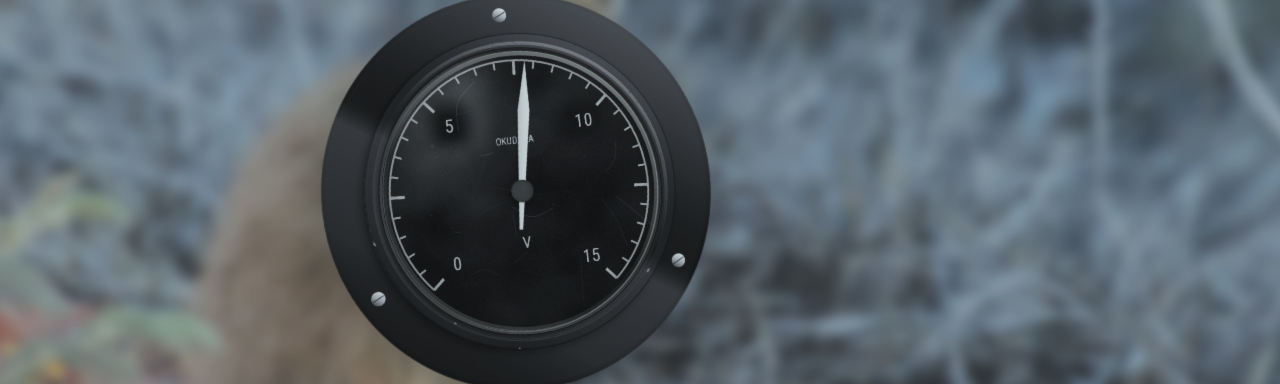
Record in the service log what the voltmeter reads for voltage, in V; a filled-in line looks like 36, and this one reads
7.75
